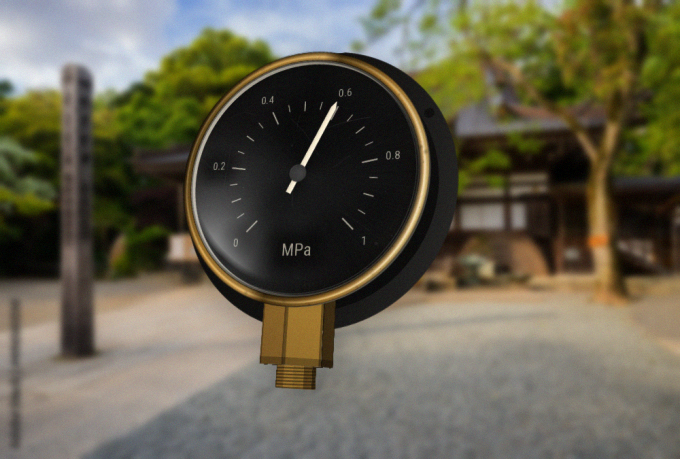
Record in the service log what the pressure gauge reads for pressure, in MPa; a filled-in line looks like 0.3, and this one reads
0.6
